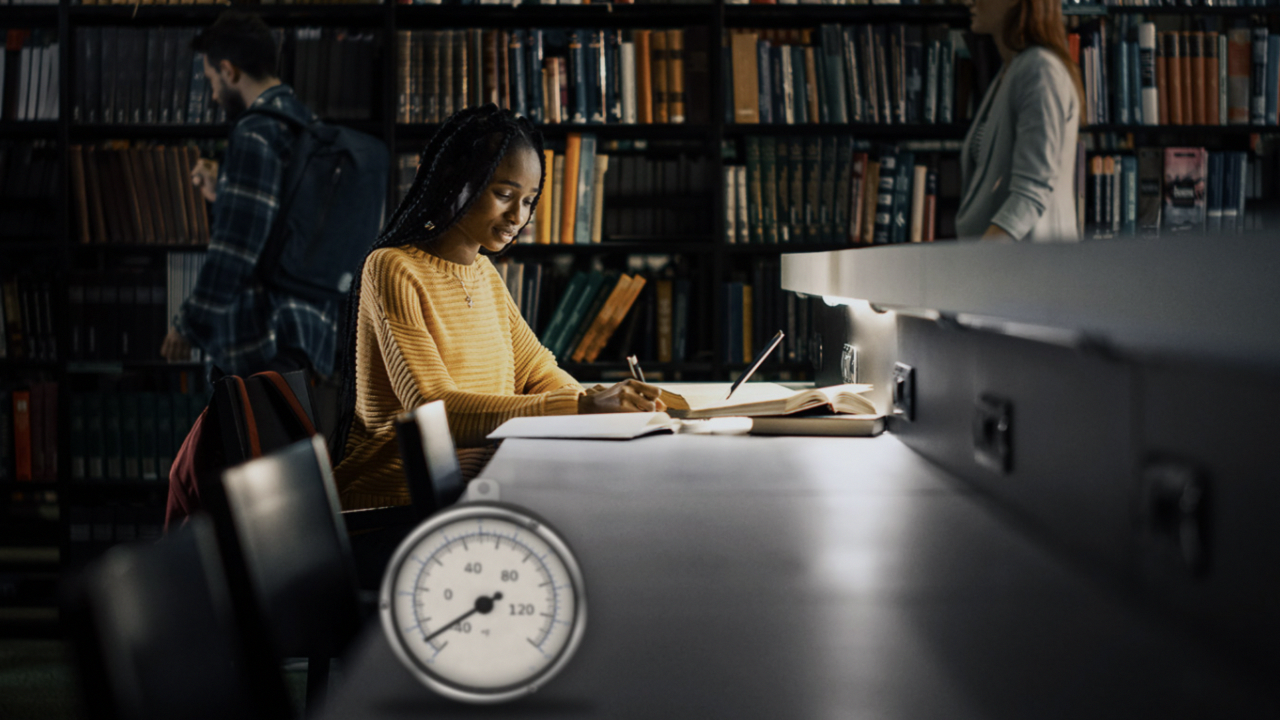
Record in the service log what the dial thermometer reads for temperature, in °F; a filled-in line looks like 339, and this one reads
-30
